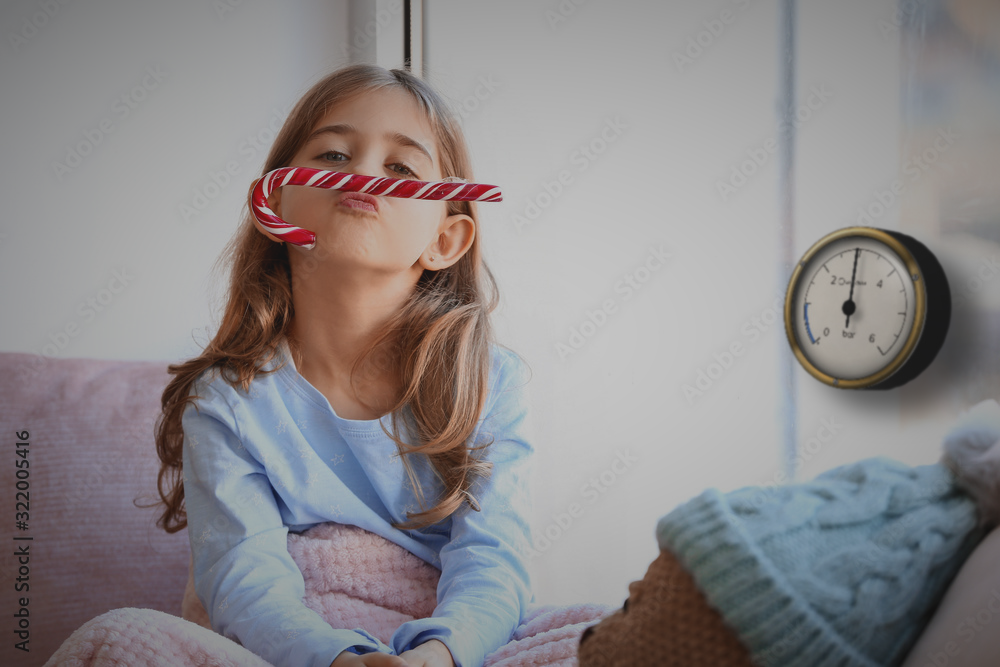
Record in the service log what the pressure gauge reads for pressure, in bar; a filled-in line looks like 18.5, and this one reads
3
